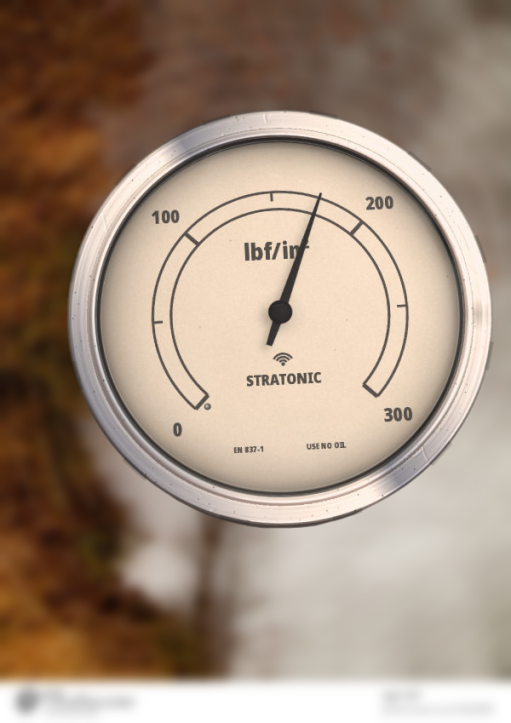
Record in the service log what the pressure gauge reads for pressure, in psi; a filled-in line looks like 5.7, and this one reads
175
